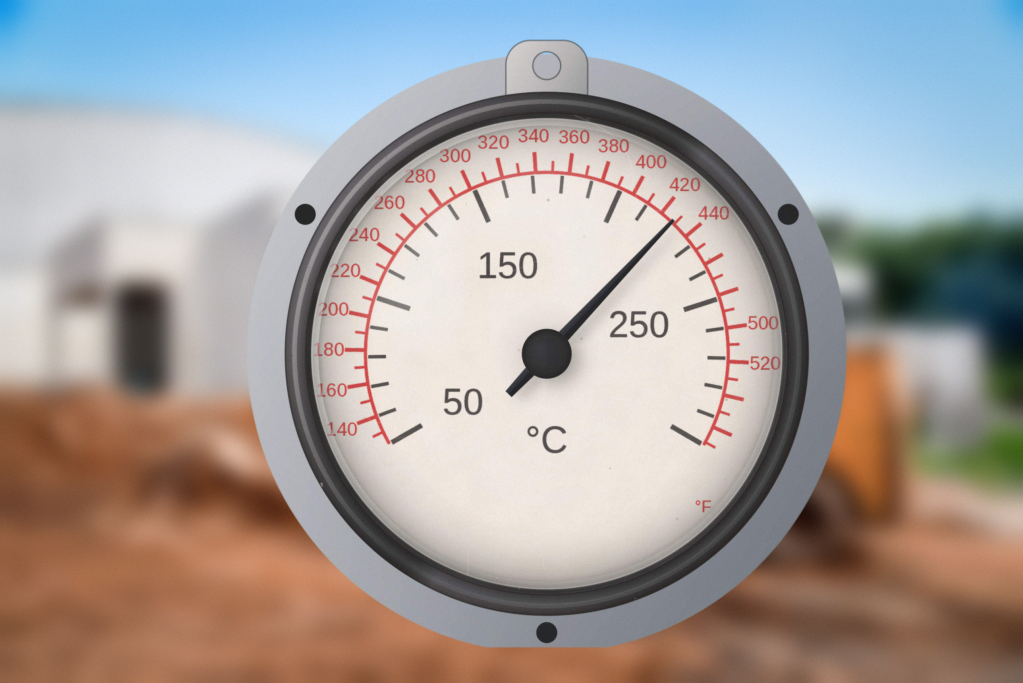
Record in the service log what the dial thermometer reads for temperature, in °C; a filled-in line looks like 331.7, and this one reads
220
